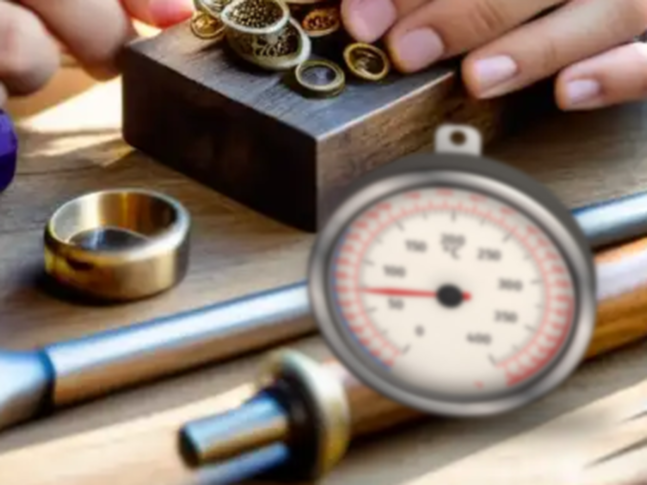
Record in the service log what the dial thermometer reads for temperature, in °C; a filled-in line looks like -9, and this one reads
75
